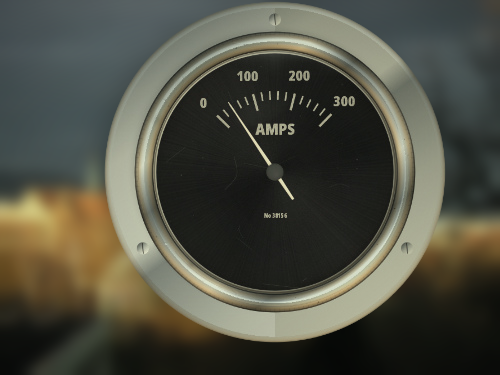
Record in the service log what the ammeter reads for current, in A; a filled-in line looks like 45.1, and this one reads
40
